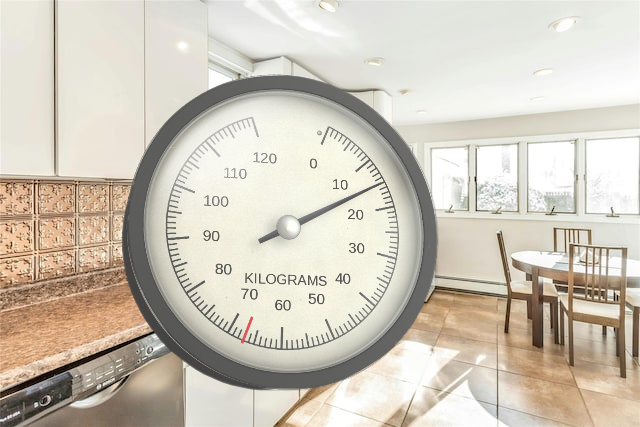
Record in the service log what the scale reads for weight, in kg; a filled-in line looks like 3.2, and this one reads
15
